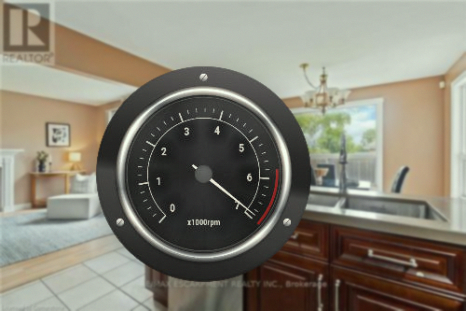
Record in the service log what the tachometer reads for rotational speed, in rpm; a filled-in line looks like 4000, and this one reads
6900
